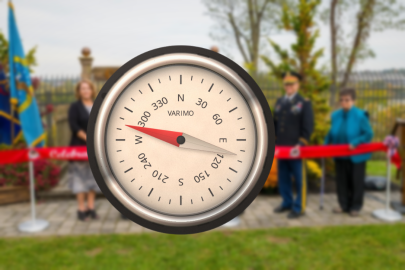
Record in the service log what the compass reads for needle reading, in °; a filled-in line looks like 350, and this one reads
285
